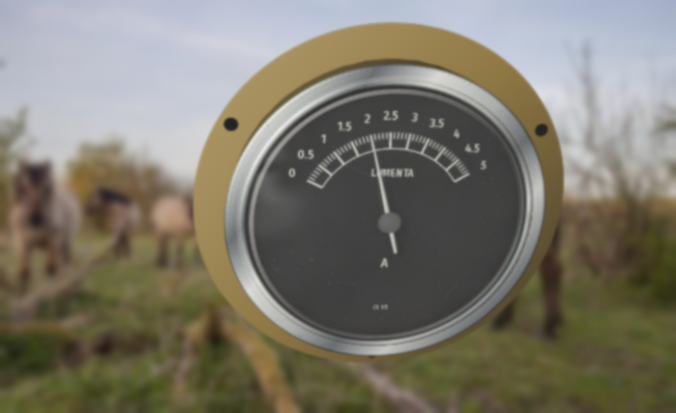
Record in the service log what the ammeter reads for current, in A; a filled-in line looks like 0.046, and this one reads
2
